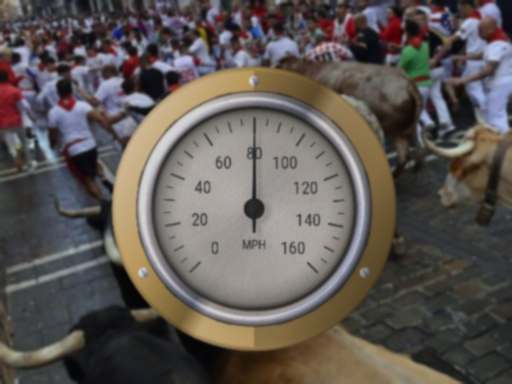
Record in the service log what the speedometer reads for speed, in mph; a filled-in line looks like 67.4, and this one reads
80
